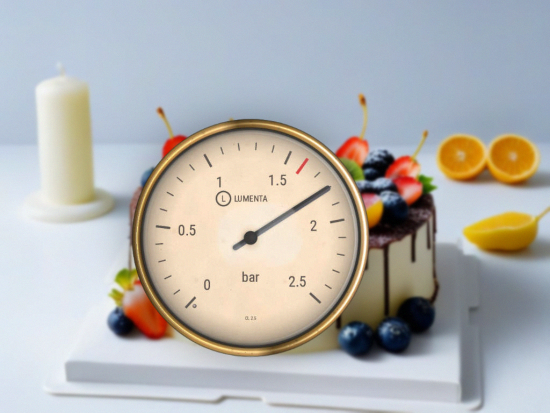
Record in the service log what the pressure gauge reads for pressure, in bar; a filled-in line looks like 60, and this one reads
1.8
